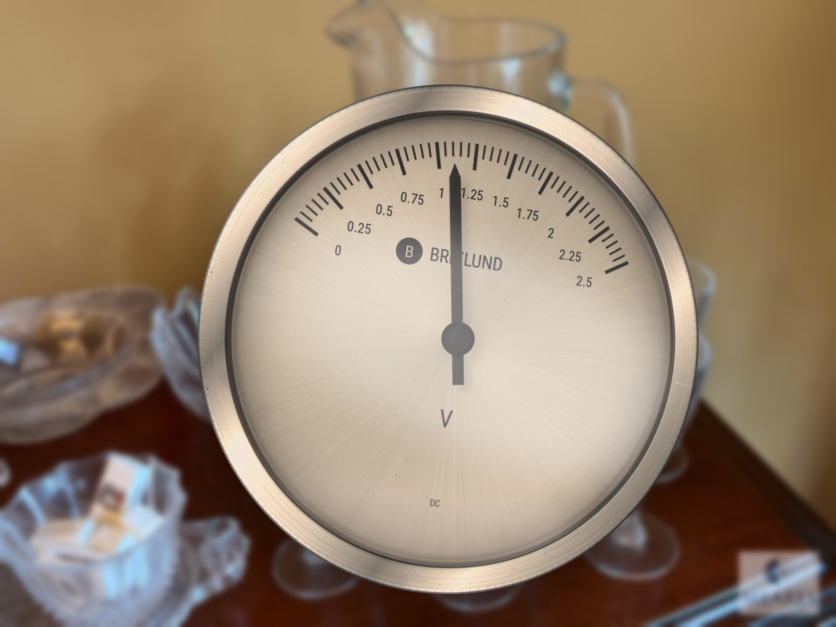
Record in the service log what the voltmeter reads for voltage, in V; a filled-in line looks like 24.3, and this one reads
1.1
